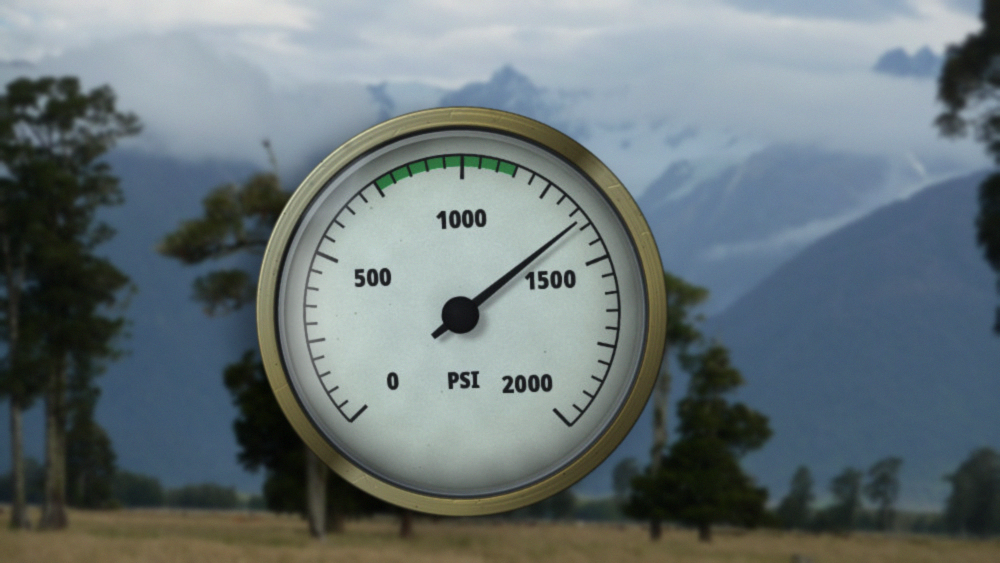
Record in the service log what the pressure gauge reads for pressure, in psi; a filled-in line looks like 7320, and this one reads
1375
